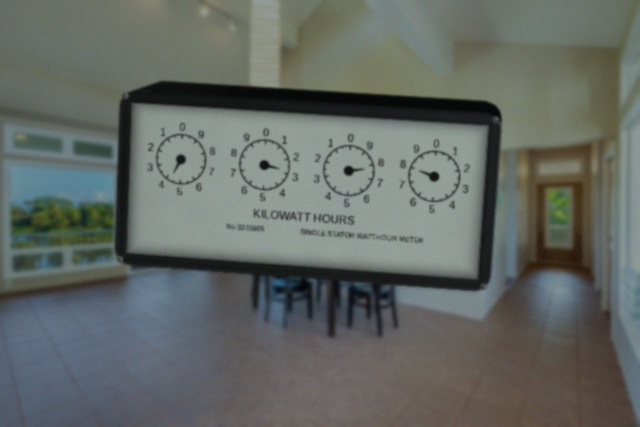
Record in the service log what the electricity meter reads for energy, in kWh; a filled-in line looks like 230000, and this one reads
4278
